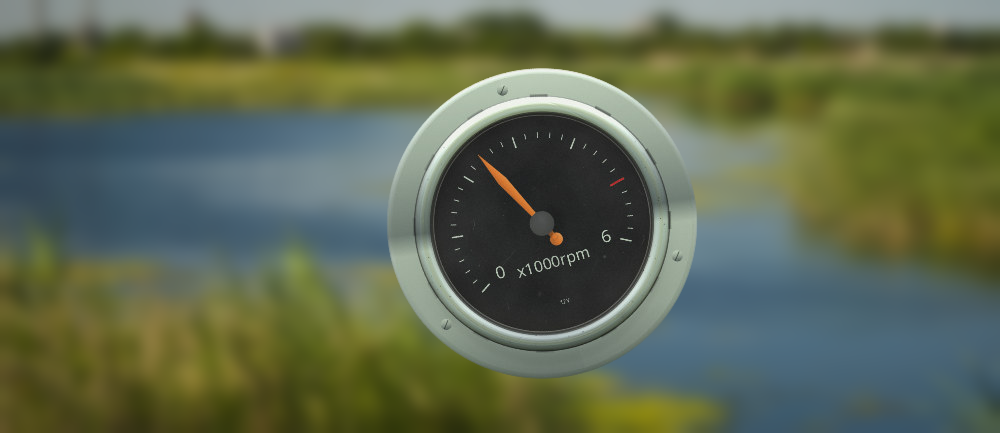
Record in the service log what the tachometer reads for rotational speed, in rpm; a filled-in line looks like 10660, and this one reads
2400
